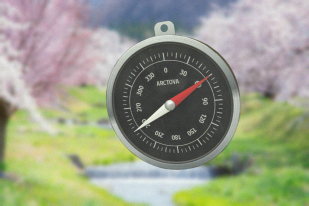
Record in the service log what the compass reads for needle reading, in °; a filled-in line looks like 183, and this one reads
60
